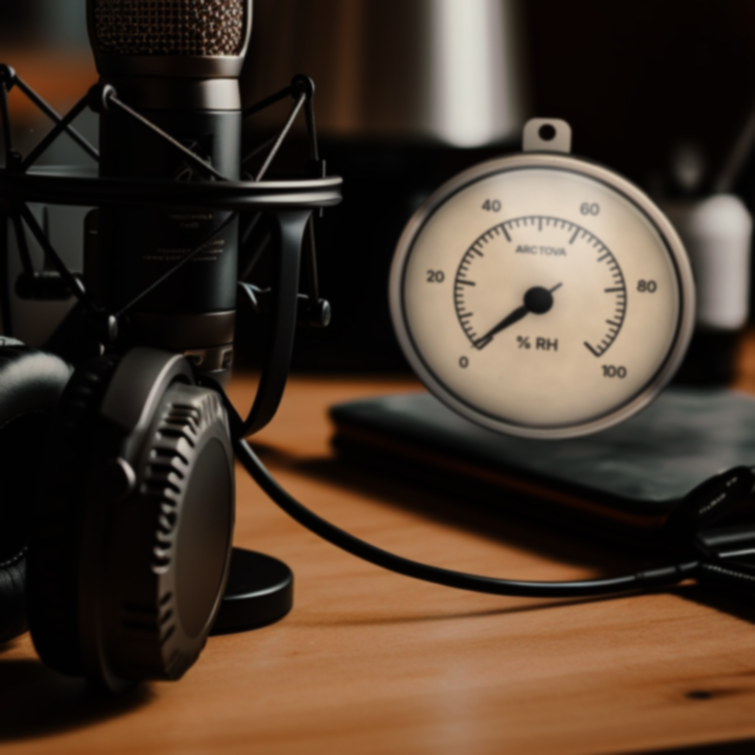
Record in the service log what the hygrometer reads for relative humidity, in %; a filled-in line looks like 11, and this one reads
2
